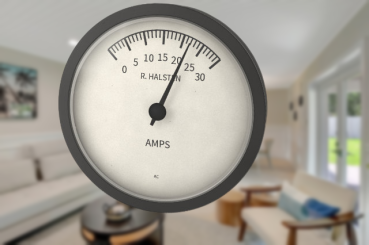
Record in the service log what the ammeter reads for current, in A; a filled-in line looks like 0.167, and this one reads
22
